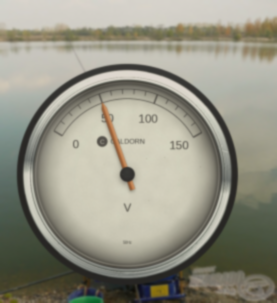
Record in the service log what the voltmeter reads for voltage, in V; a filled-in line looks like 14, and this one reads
50
